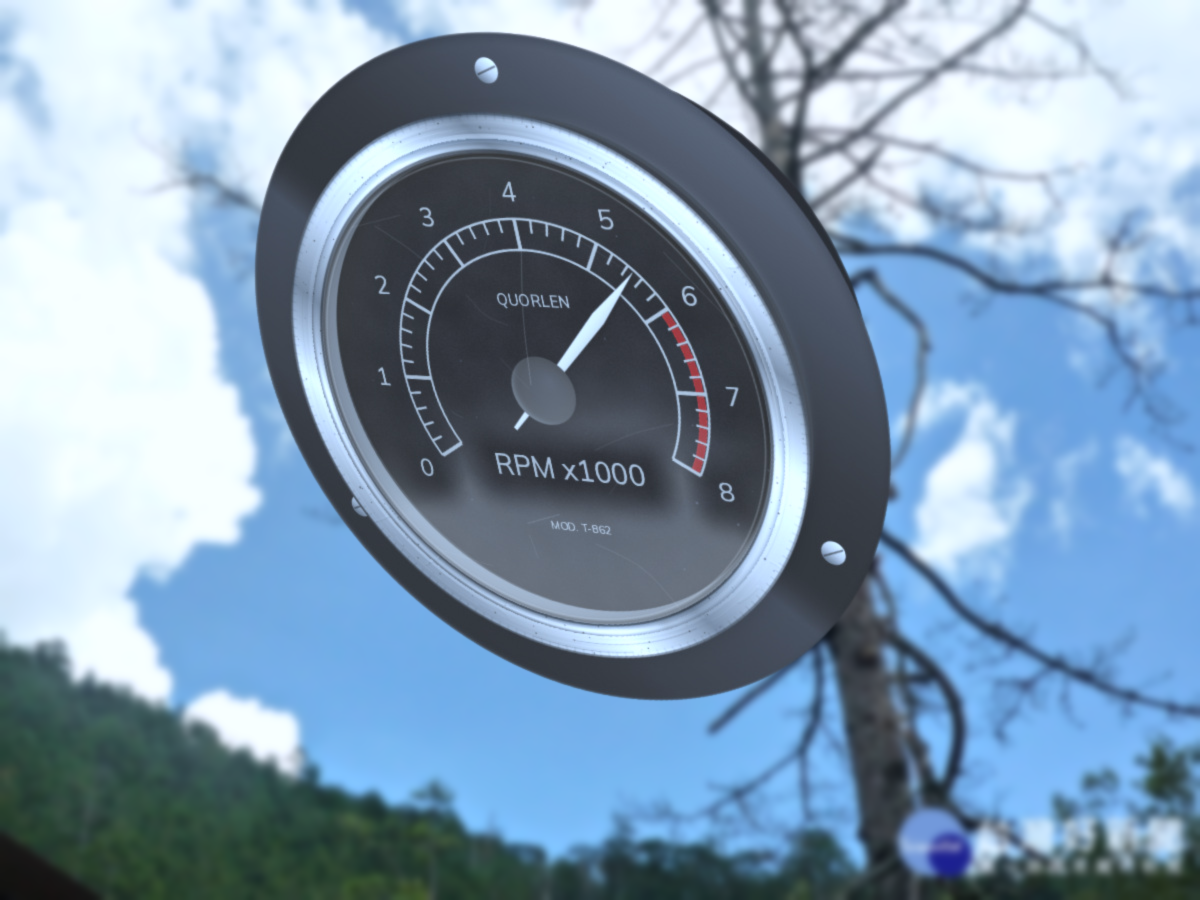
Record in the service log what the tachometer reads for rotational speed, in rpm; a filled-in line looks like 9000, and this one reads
5500
